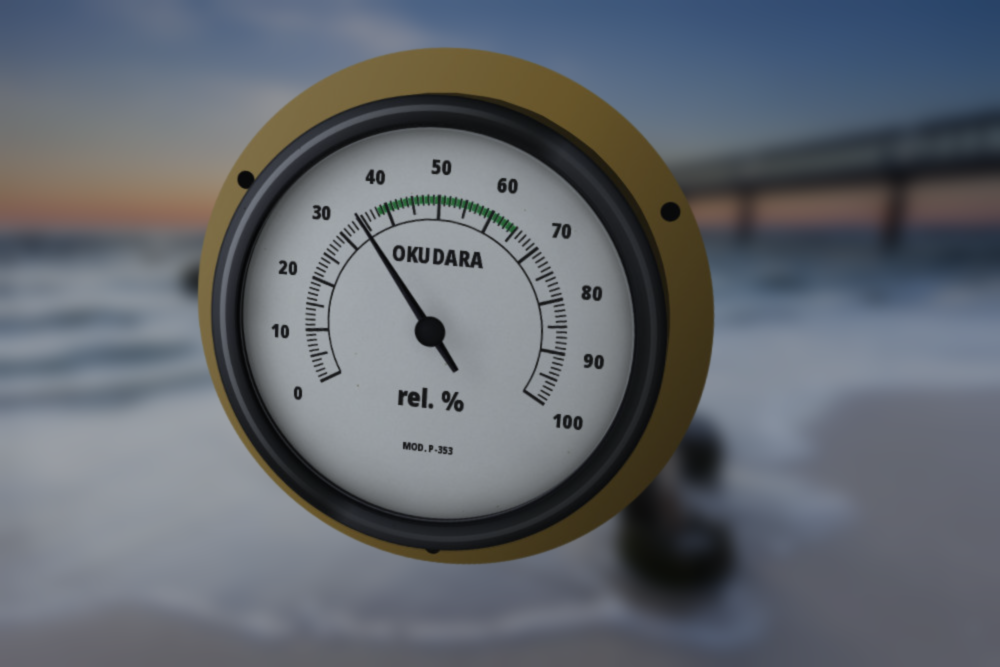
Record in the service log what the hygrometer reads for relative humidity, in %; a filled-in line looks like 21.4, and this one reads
35
